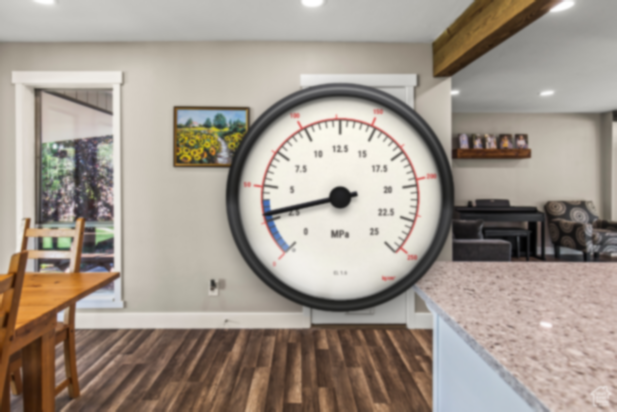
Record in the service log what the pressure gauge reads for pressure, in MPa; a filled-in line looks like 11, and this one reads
3
